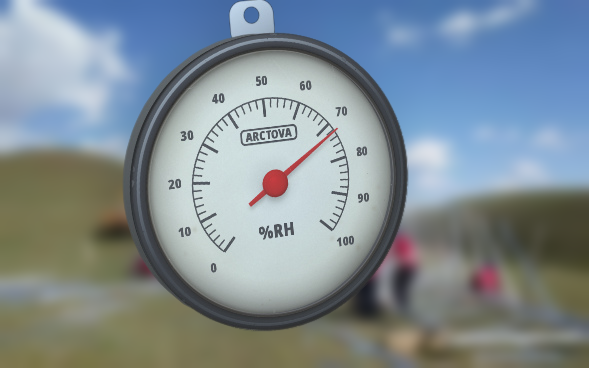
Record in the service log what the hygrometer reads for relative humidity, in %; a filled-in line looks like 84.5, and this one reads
72
